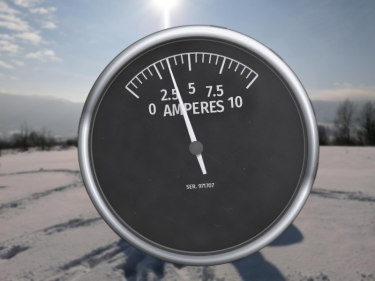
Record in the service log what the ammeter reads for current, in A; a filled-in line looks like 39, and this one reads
3.5
